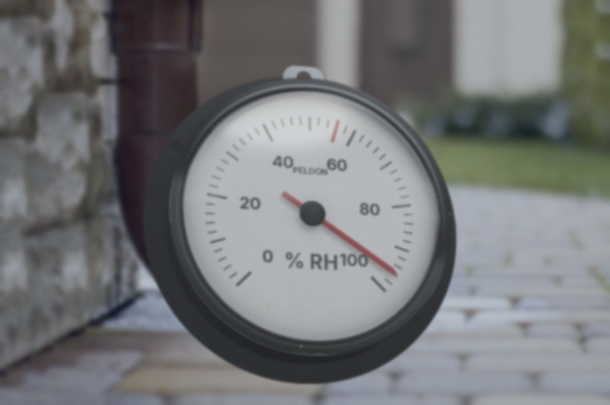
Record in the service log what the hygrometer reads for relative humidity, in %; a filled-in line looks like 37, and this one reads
96
